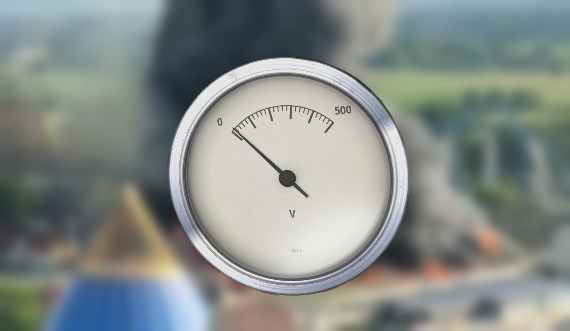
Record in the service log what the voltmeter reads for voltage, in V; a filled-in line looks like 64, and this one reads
20
